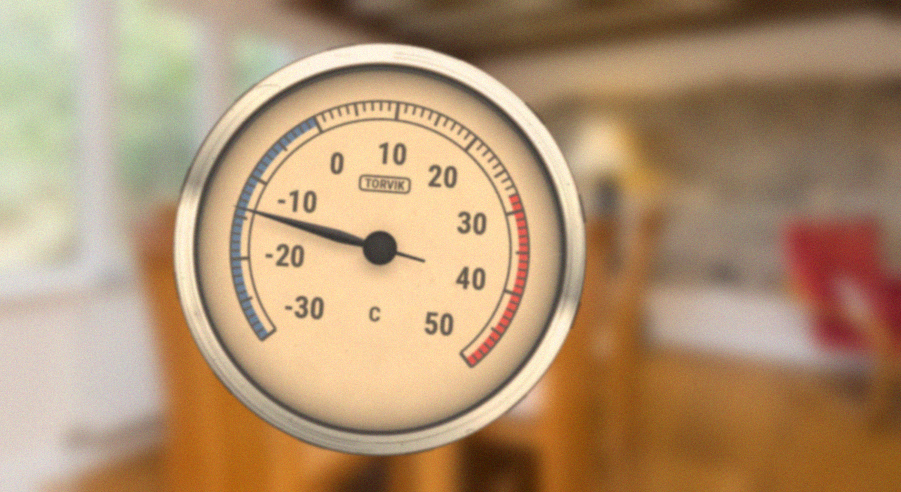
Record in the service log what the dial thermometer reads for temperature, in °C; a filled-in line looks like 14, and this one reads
-14
